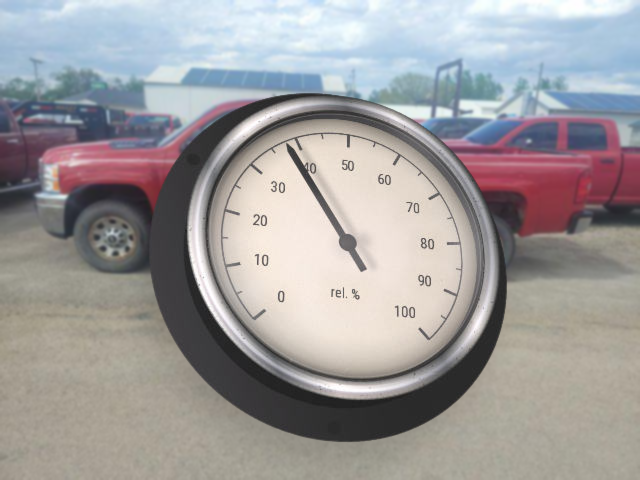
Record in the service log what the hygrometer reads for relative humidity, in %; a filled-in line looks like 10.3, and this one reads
37.5
